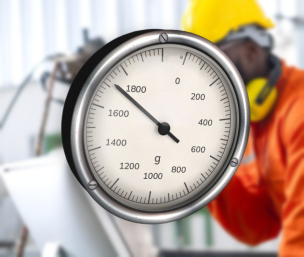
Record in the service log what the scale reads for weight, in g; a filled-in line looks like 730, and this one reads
1720
